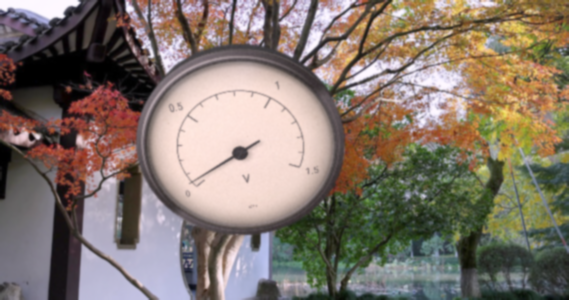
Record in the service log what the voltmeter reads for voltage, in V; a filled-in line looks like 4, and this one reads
0.05
